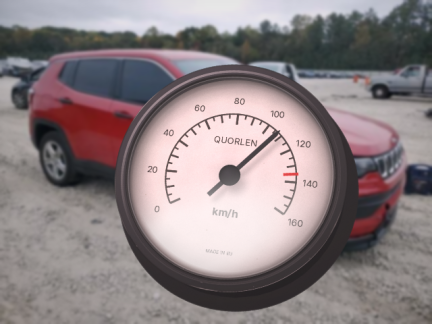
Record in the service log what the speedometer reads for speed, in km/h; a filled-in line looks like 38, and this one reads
107.5
